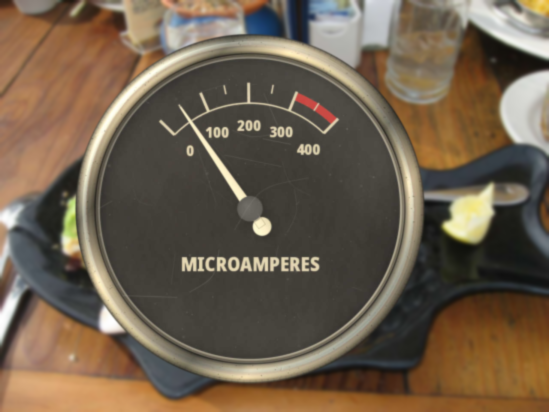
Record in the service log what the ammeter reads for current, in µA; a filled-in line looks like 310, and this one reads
50
